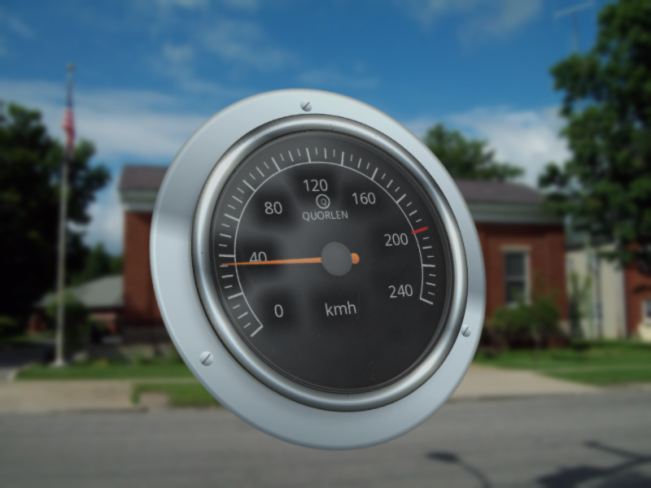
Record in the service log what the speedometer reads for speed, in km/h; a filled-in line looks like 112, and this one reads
35
